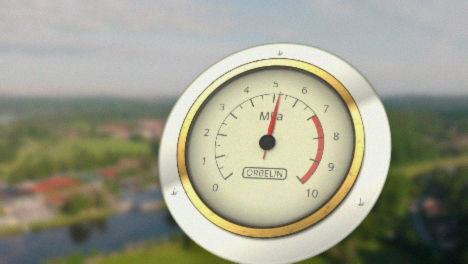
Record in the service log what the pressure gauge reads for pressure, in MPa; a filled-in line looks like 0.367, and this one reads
5.25
